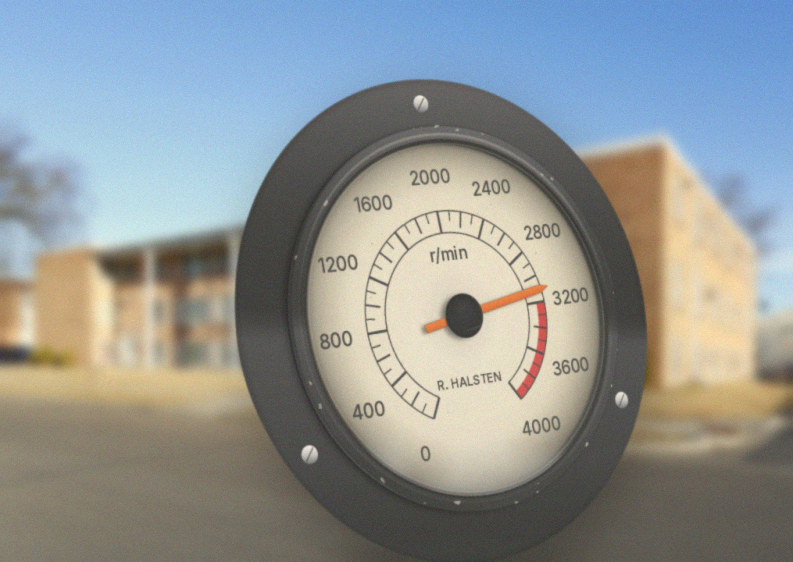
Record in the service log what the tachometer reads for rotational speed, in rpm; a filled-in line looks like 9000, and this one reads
3100
